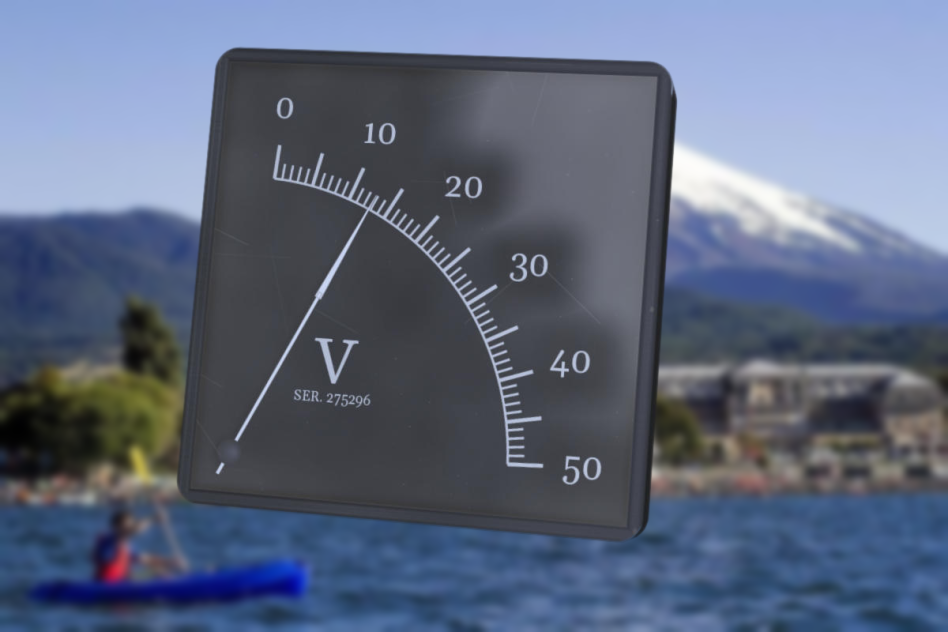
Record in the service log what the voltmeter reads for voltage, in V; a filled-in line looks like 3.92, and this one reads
13
